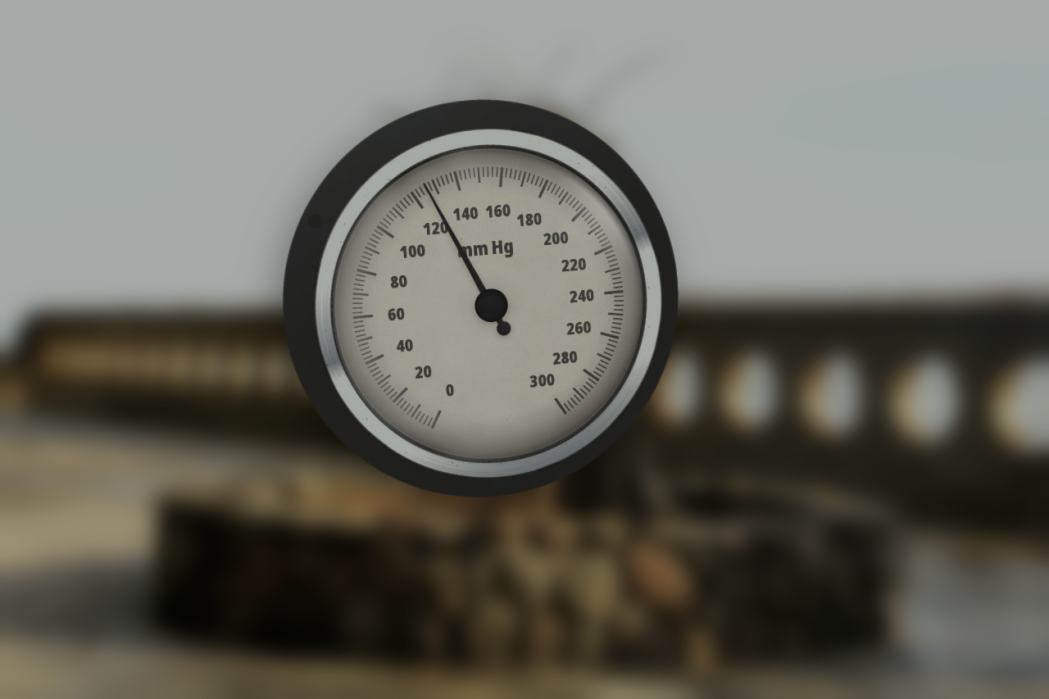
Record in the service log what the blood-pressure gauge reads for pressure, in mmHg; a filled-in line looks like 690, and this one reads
126
